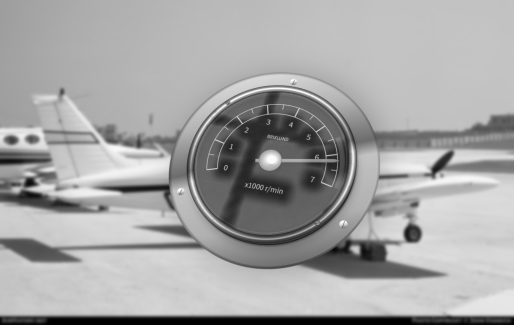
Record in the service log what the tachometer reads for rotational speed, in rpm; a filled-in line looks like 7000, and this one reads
6250
